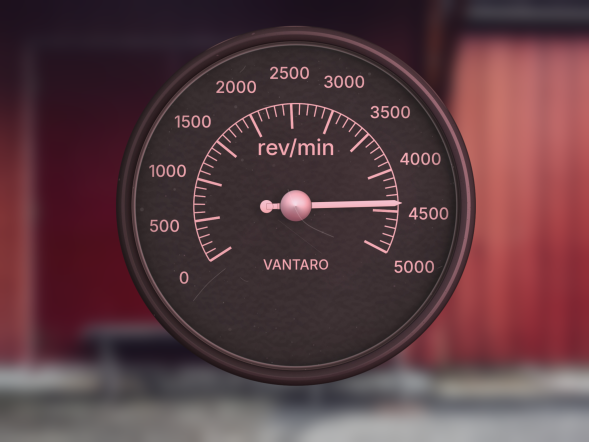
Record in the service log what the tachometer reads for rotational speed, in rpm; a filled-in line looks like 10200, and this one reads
4400
